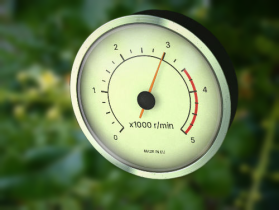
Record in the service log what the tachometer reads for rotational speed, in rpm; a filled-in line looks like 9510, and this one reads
3000
